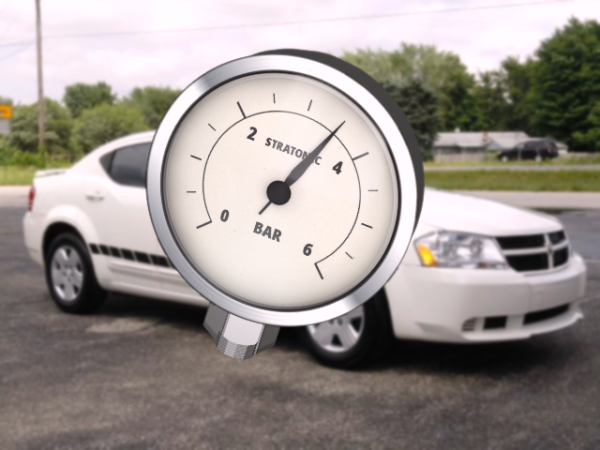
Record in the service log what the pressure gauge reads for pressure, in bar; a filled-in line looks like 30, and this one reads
3.5
